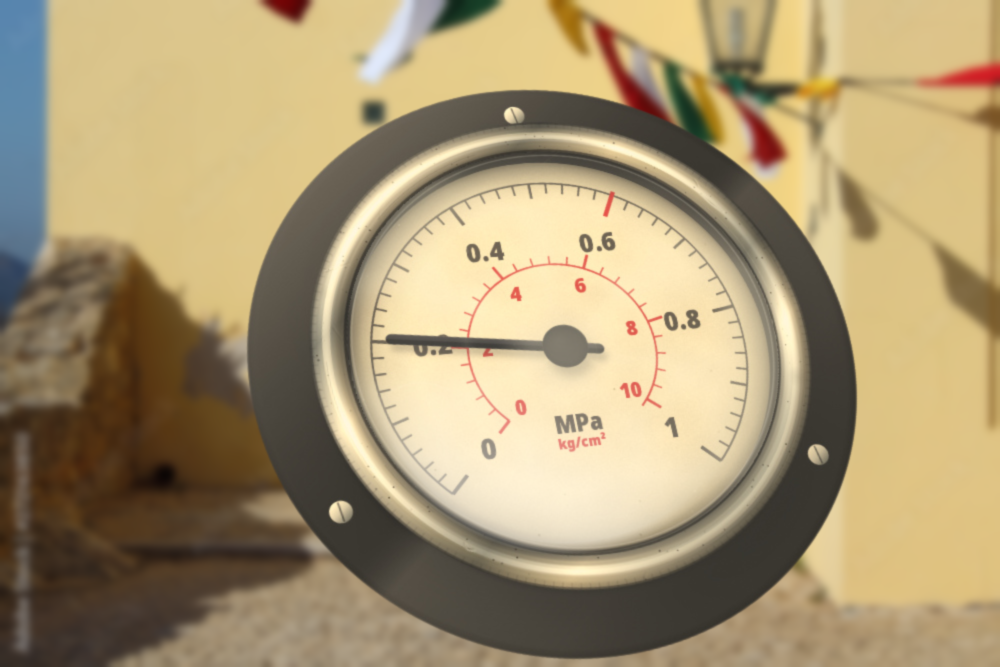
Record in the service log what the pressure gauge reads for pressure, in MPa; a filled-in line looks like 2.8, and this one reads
0.2
